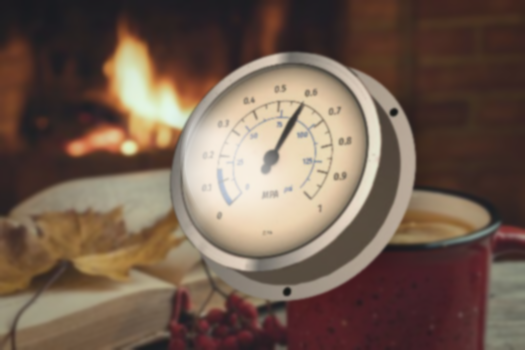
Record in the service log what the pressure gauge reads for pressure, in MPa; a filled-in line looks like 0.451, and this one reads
0.6
